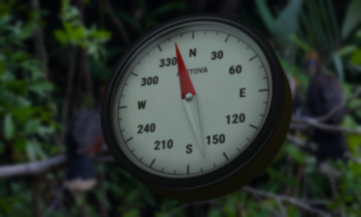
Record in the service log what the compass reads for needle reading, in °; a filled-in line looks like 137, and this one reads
345
